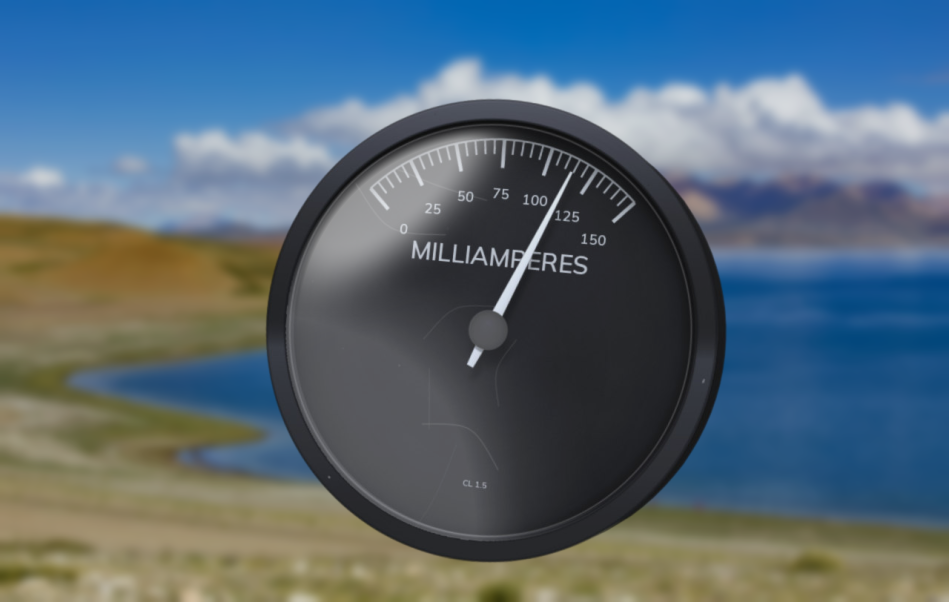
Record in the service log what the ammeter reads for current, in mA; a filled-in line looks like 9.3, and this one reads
115
